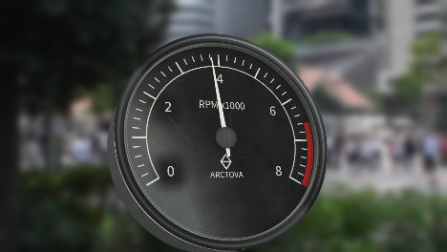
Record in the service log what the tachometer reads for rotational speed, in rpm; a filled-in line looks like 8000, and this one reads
3800
